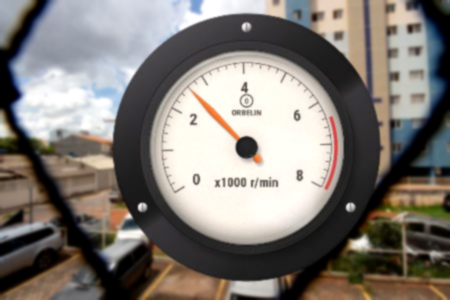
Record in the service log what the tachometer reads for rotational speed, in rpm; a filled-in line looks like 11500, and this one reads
2600
